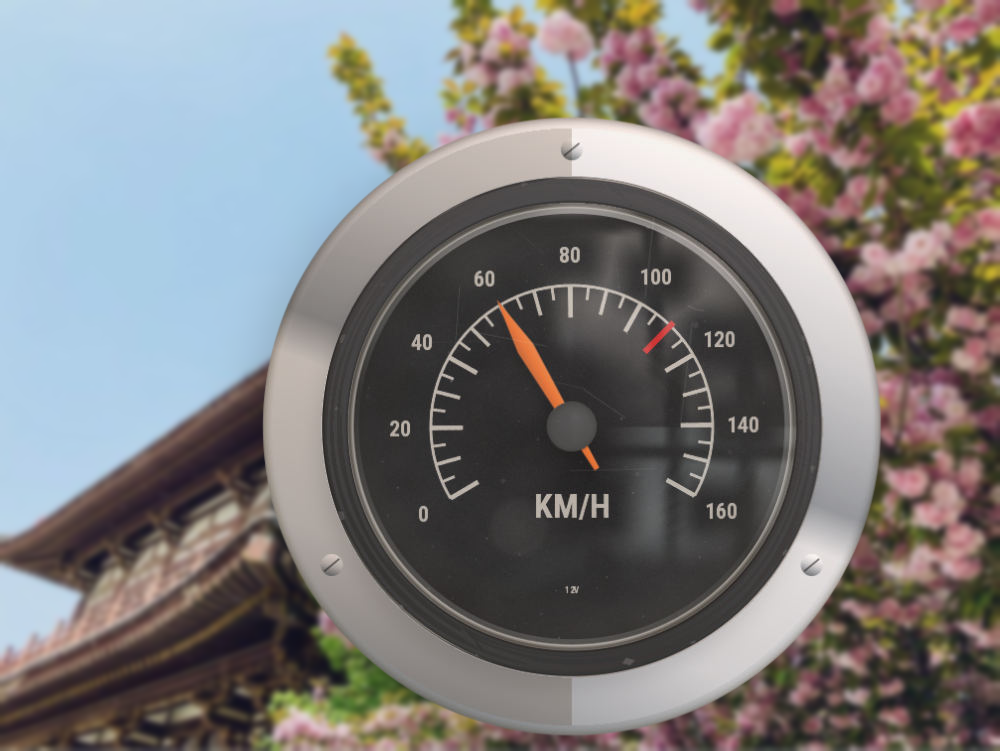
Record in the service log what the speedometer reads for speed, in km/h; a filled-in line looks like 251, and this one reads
60
